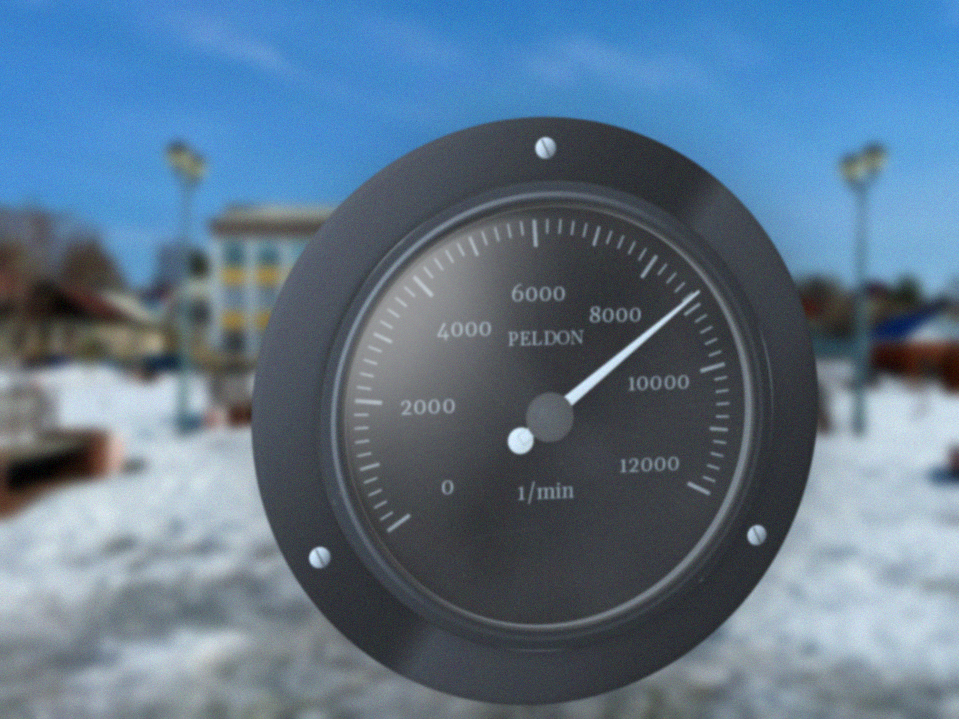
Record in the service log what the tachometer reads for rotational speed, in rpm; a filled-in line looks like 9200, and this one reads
8800
